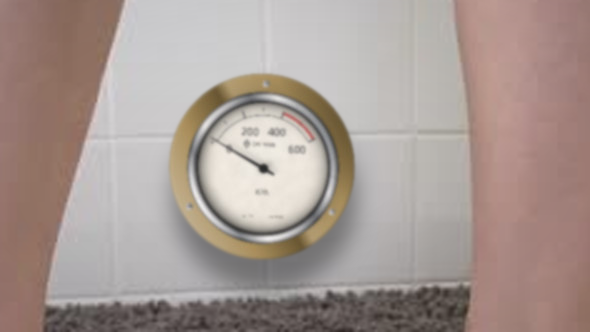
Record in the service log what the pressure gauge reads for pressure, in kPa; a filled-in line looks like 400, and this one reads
0
